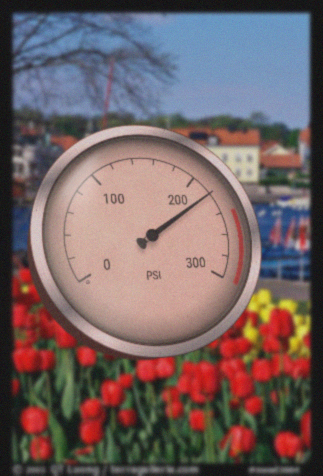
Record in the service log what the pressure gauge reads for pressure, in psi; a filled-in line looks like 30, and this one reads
220
